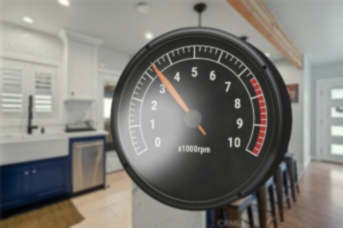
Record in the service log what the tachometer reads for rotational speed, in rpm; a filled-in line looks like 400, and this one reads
3400
